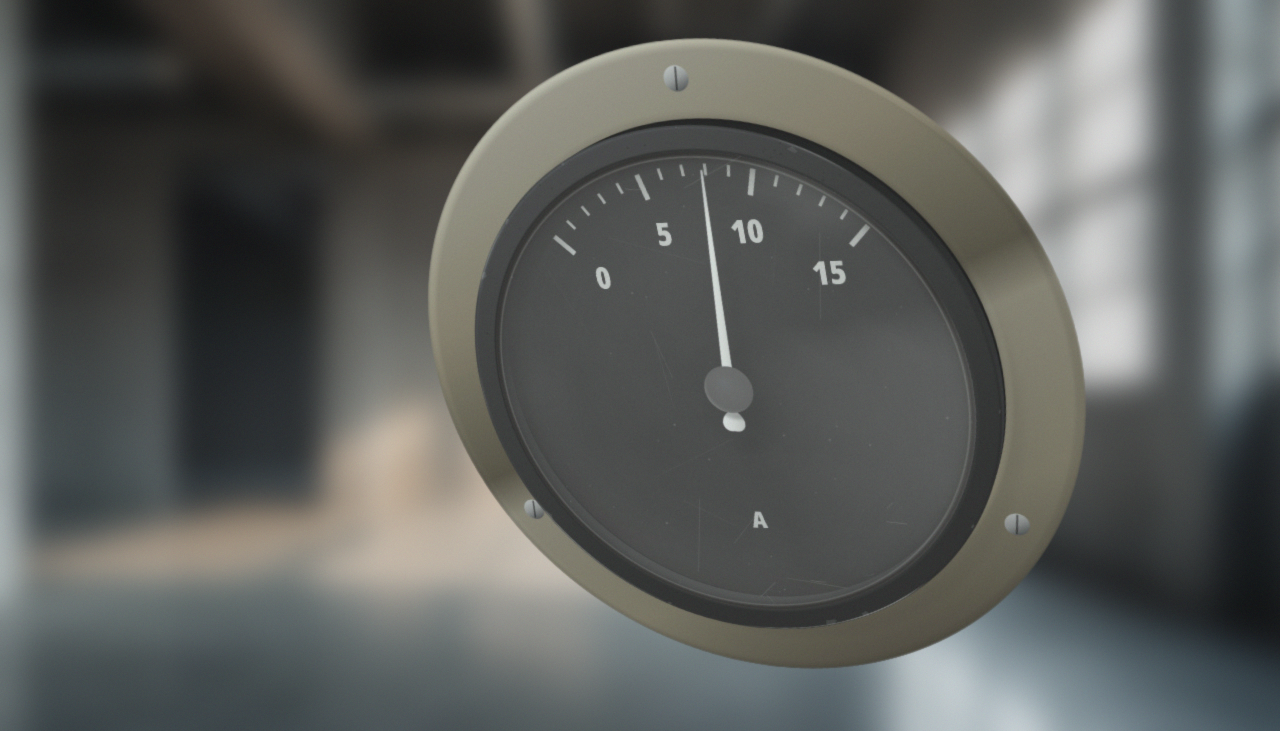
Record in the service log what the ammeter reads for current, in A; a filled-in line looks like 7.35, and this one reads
8
